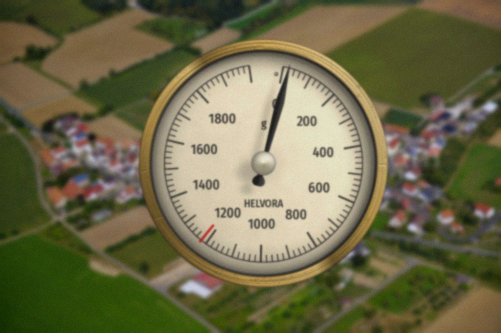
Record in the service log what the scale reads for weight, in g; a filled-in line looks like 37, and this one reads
20
